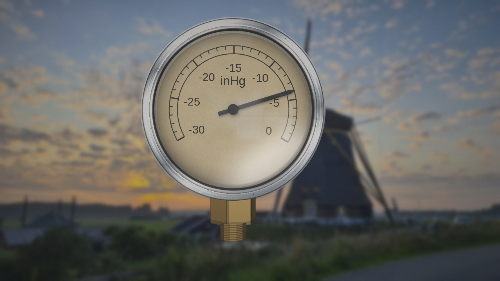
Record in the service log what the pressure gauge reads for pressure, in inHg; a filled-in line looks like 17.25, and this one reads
-6
